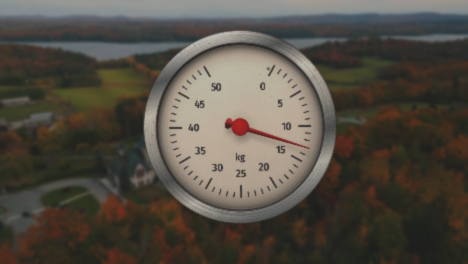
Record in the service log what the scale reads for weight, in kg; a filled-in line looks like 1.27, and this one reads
13
